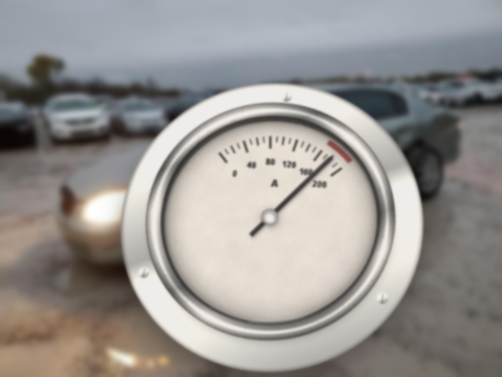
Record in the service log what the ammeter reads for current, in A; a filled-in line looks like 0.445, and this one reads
180
